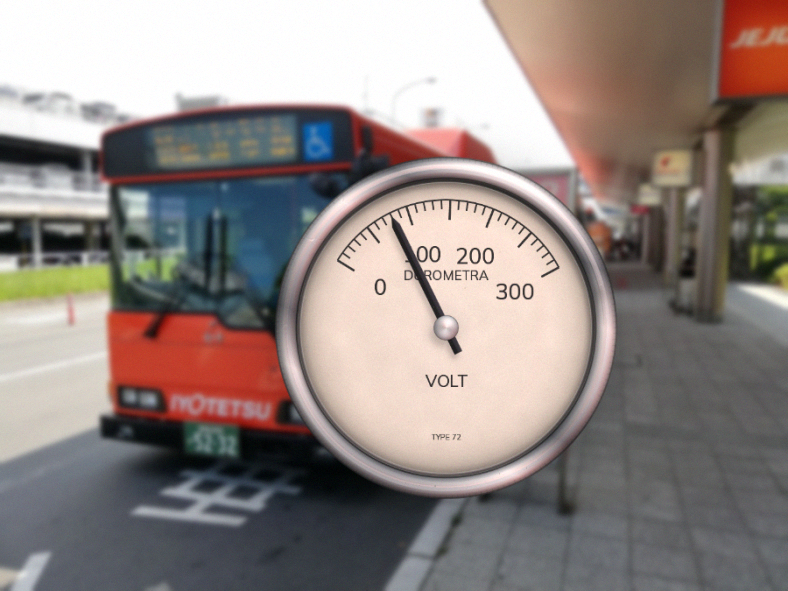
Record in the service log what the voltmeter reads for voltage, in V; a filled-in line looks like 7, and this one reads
80
